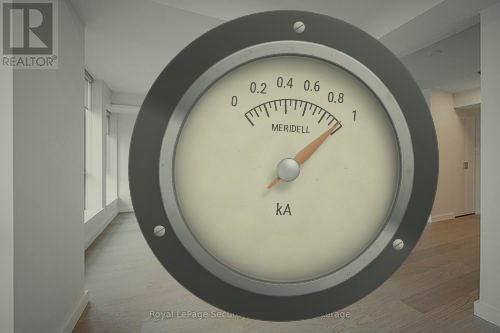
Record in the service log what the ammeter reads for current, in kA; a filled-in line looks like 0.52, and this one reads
0.95
